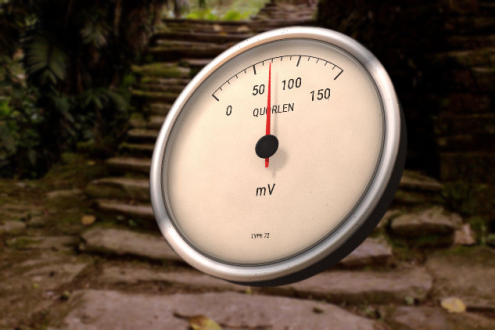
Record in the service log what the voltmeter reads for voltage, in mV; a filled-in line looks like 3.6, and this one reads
70
